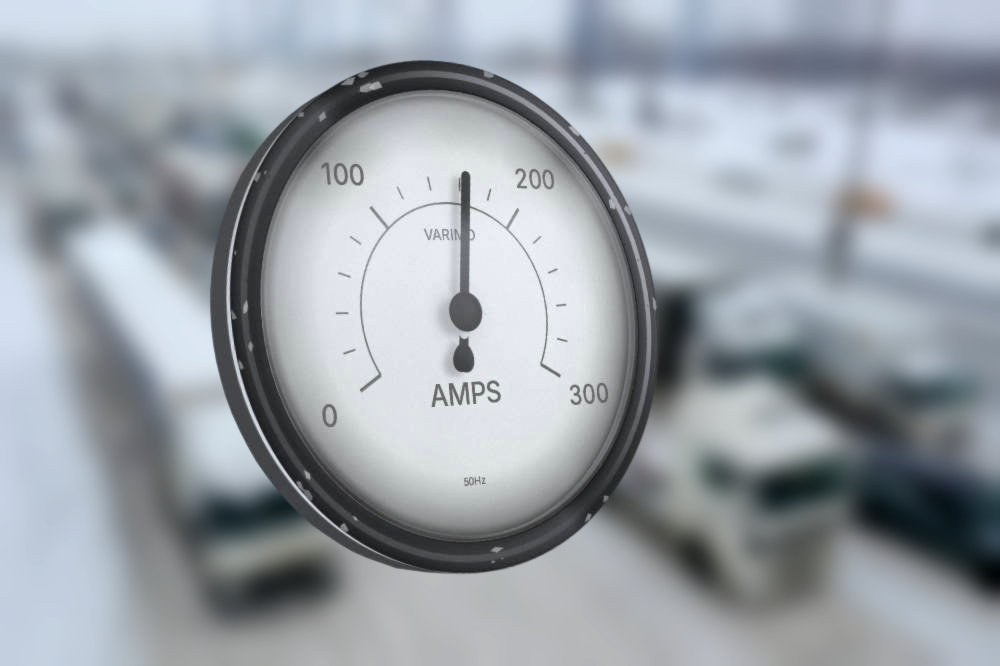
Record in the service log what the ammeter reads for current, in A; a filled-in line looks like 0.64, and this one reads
160
